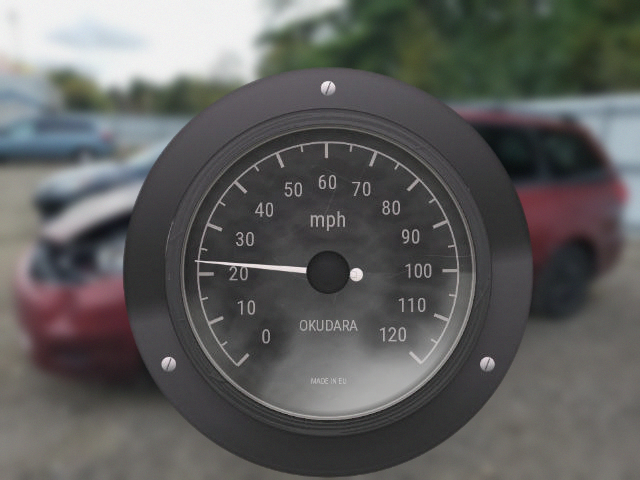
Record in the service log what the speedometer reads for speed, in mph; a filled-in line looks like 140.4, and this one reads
22.5
